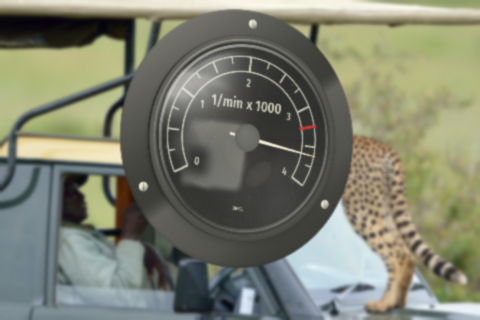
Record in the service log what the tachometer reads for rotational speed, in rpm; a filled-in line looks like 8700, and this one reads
3625
